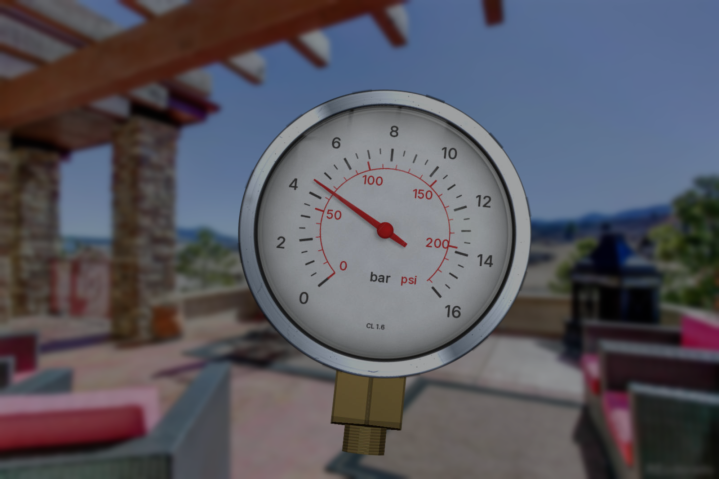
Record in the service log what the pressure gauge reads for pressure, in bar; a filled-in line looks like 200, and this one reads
4.5
